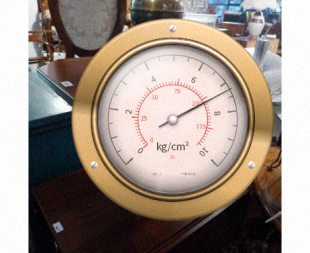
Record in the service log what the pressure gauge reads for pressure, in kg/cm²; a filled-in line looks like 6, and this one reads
7.25
